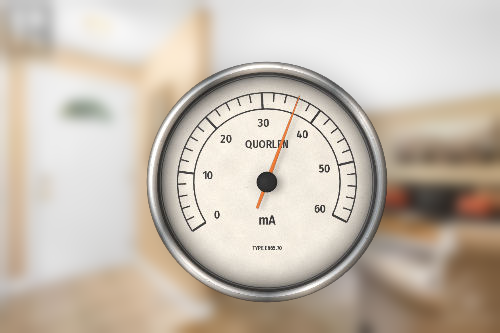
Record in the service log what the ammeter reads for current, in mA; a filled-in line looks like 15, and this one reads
36
